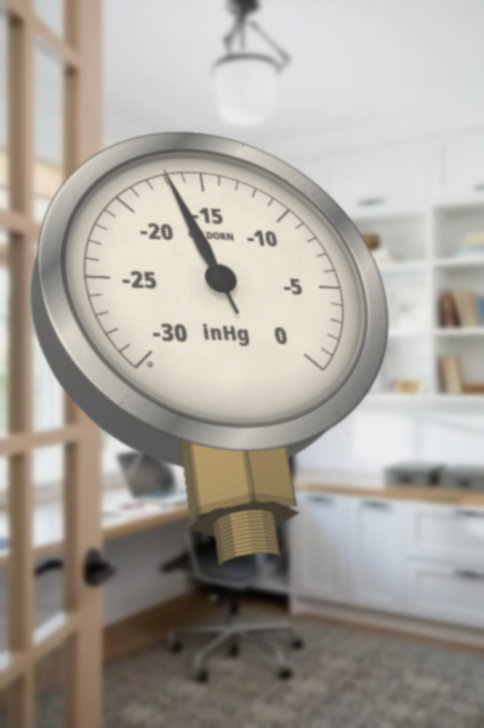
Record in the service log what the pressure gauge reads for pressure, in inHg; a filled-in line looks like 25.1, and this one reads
-17
